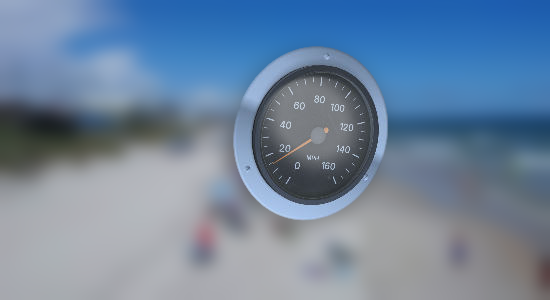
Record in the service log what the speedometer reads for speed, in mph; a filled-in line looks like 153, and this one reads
15
